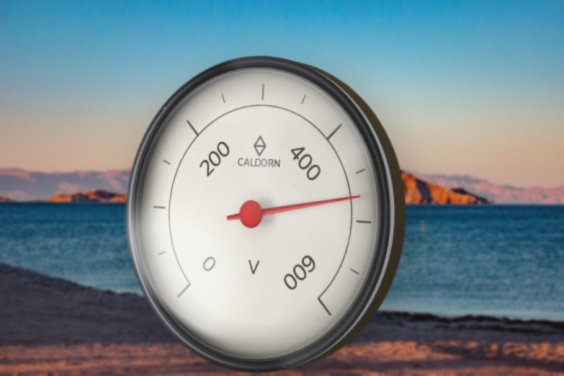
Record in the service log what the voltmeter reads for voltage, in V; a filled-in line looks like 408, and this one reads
475
